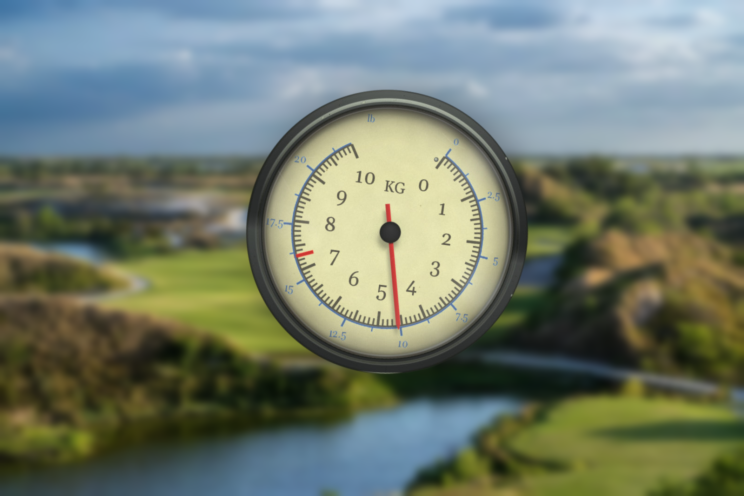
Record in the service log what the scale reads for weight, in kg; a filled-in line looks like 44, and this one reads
4.6
